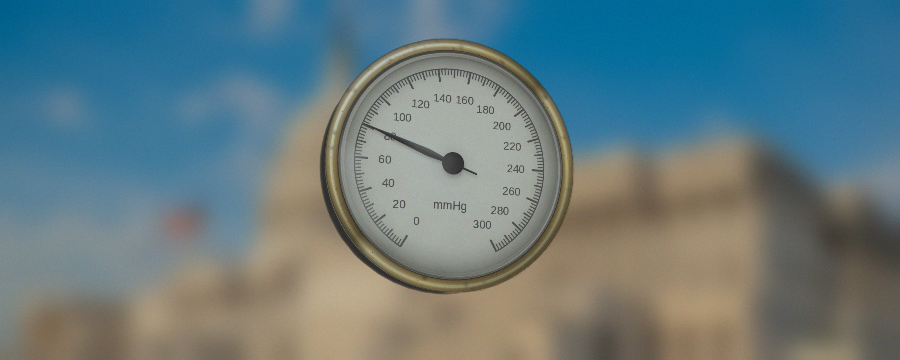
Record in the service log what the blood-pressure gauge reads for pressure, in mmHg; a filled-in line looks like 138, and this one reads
80
